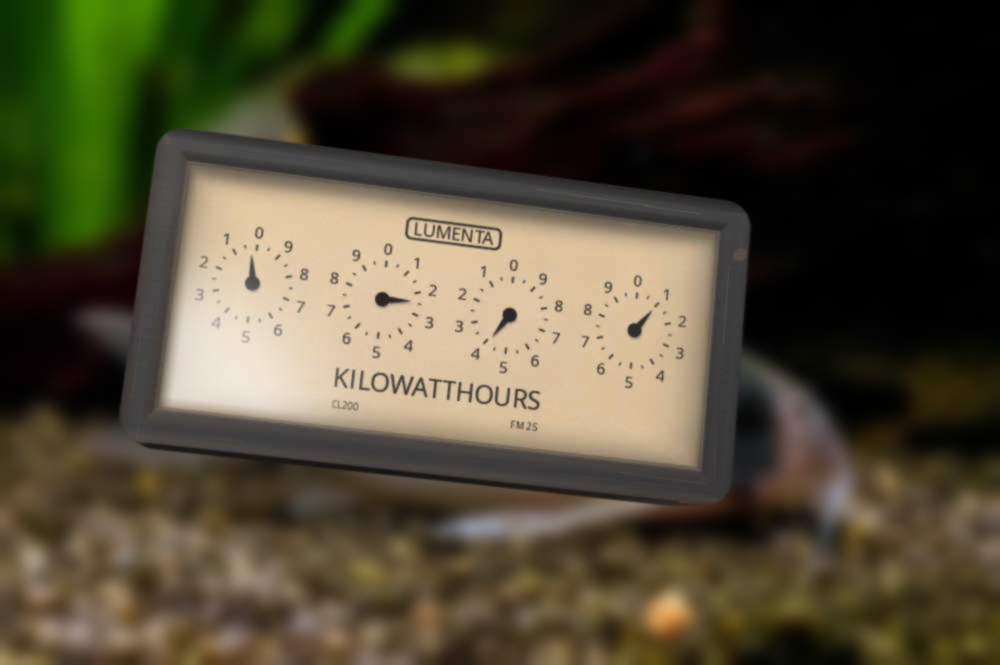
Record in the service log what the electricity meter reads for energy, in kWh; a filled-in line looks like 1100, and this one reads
241
